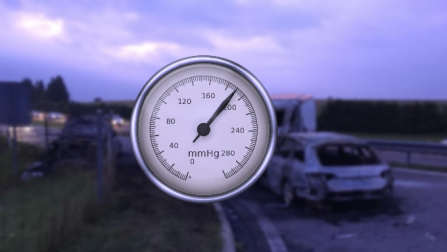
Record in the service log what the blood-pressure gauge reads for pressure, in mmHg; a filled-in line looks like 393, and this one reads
190
